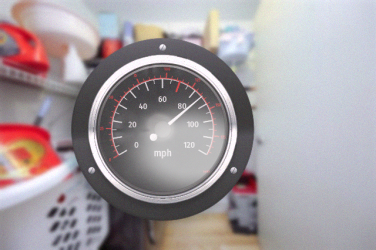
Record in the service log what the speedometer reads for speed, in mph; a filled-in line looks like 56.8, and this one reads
85
